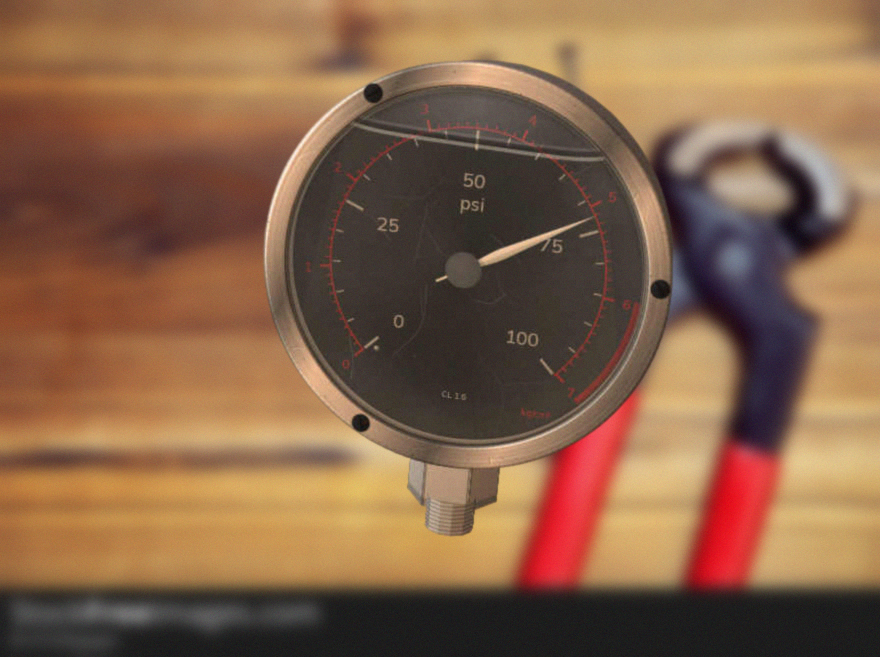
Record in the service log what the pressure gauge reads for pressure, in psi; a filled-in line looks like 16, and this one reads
72.5
